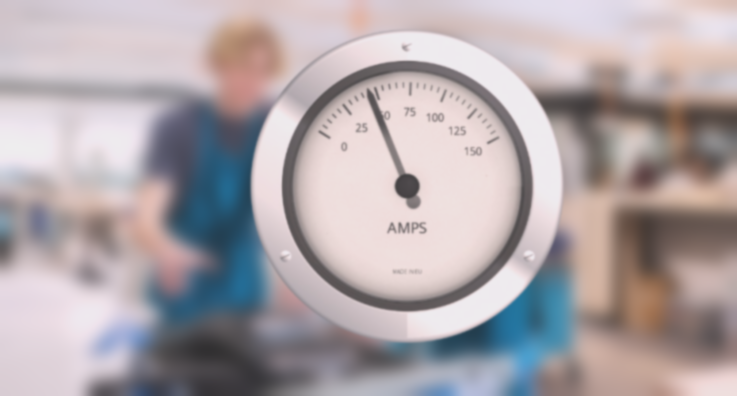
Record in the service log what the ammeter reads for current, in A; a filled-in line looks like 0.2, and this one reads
45
